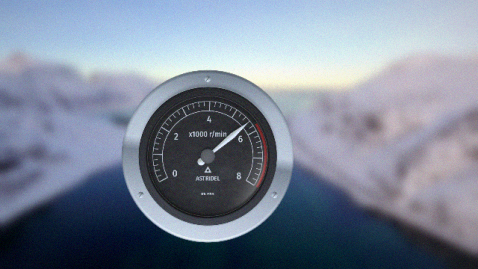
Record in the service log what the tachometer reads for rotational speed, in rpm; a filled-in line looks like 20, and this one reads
5600
